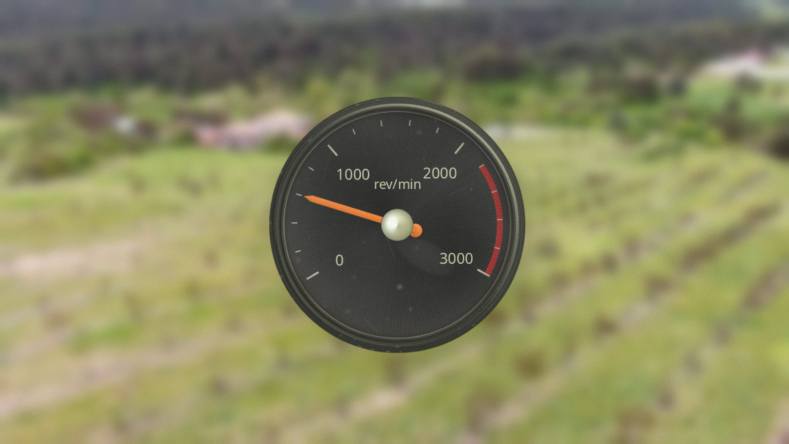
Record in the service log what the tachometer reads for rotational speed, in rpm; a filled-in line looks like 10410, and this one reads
600
